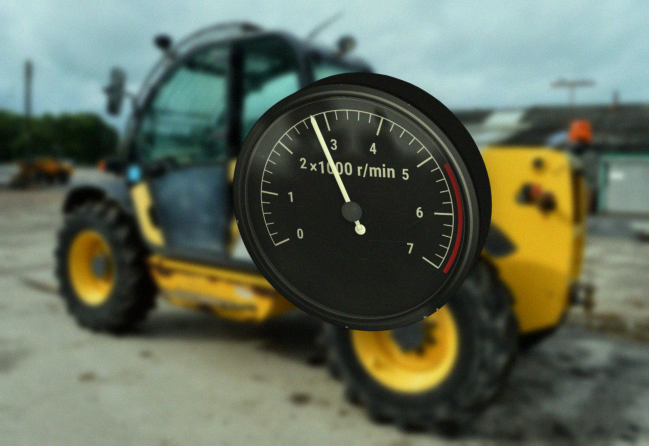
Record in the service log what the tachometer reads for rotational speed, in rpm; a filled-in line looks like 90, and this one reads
2800
